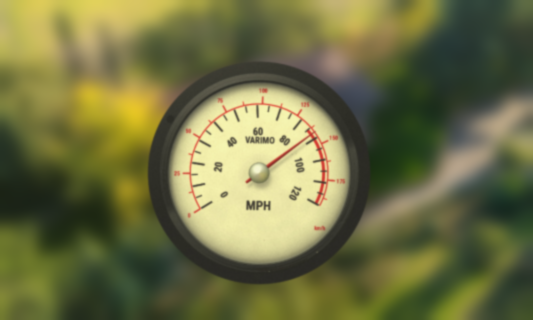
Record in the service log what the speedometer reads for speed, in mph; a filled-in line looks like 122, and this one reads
87.5
